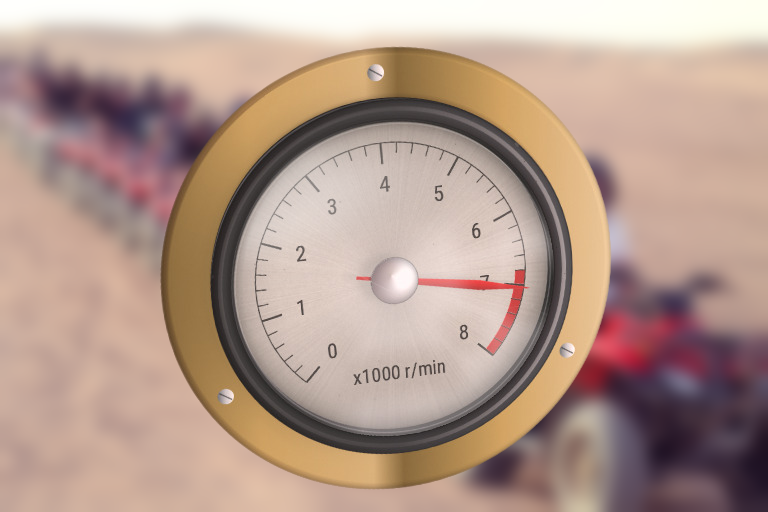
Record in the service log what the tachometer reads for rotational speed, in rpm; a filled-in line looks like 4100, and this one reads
7000
